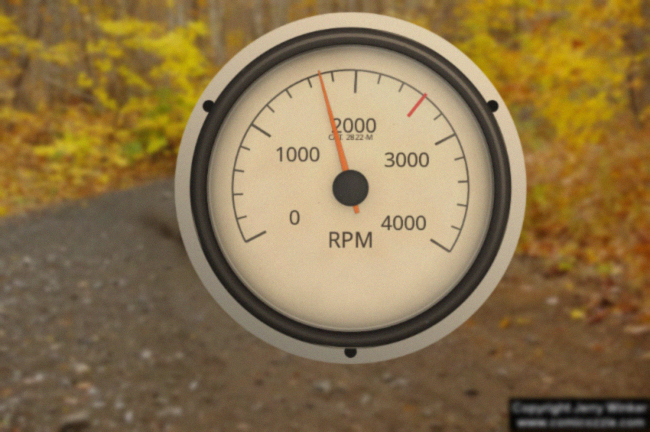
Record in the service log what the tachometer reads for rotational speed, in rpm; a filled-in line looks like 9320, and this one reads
1700
